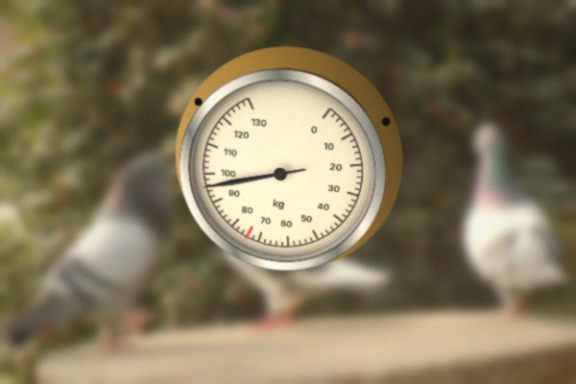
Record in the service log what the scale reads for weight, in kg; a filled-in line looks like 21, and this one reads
96
